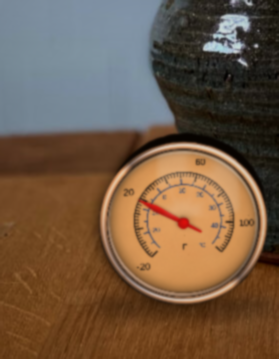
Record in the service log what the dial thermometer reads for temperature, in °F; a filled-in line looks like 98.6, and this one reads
20
